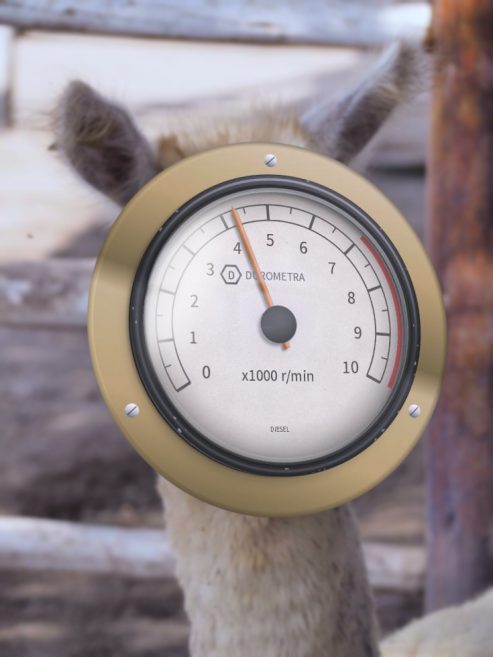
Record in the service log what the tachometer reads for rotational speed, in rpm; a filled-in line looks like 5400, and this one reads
4250
